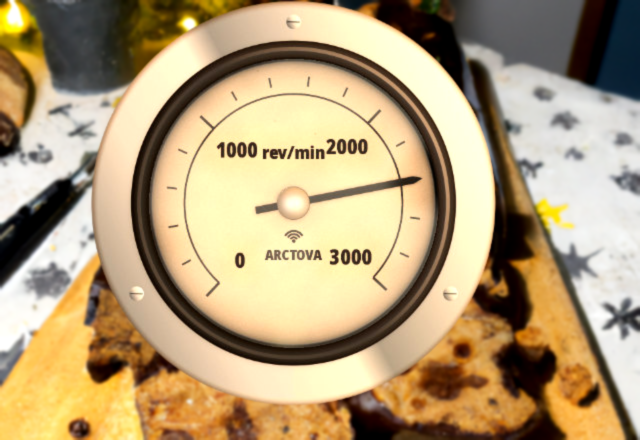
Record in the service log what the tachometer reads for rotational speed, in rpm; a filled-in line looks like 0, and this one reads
2400
